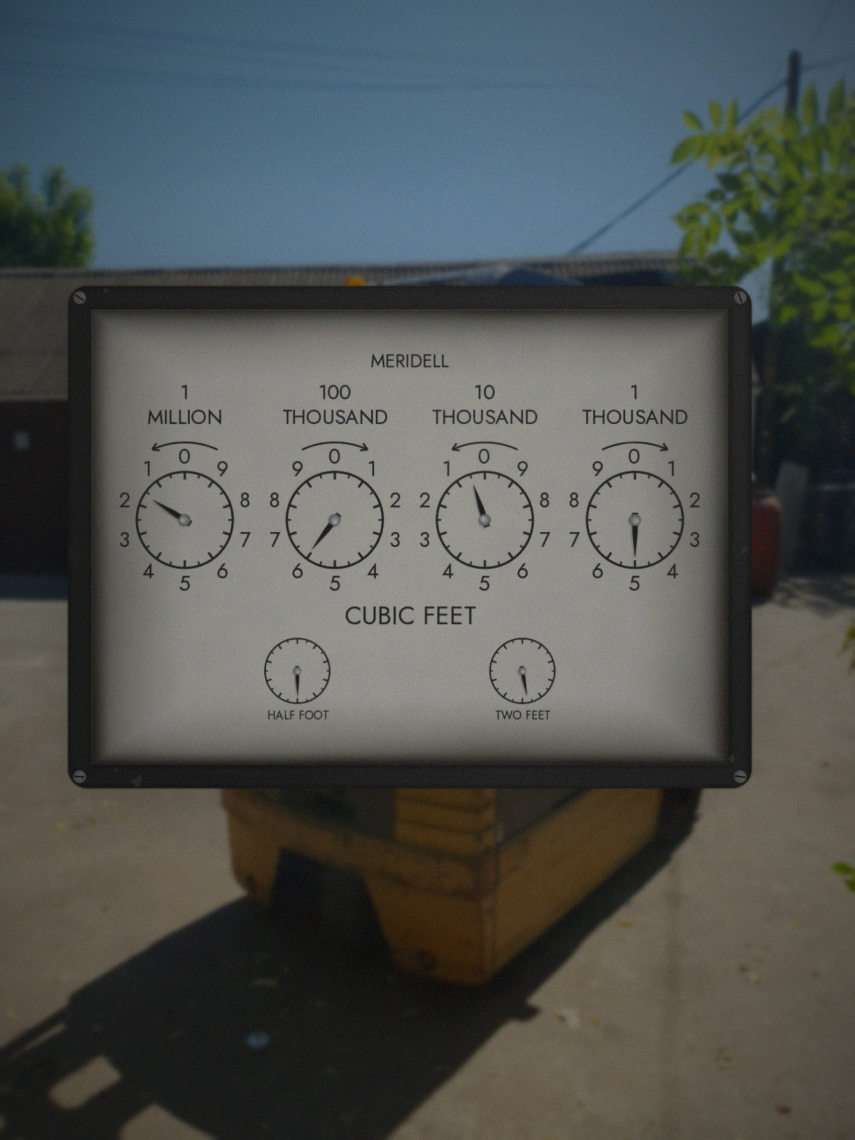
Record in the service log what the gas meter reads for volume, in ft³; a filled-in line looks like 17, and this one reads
160500
